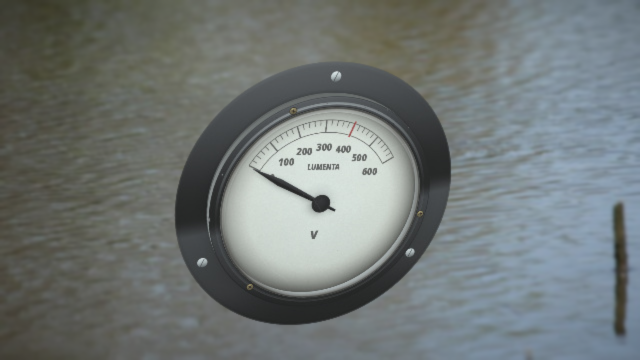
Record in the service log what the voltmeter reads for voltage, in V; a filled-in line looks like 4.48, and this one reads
0
